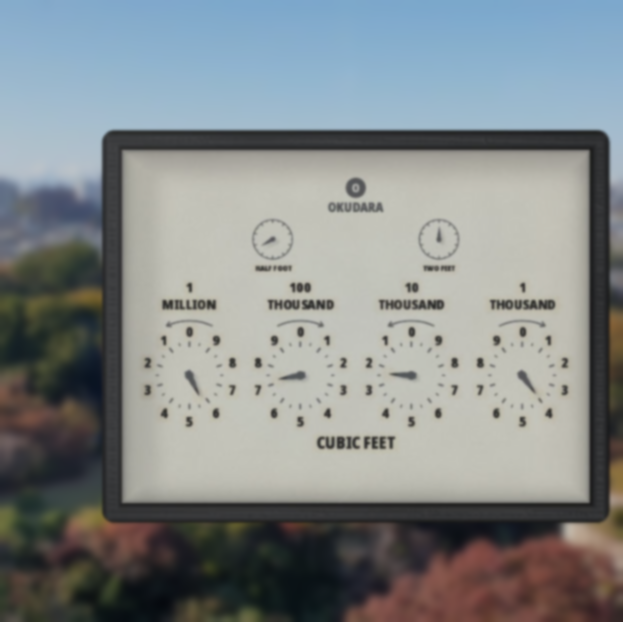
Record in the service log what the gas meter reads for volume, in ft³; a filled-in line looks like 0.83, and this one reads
572400
